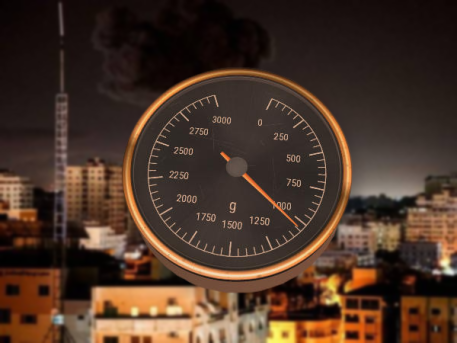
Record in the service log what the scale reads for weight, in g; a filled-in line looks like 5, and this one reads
1050
